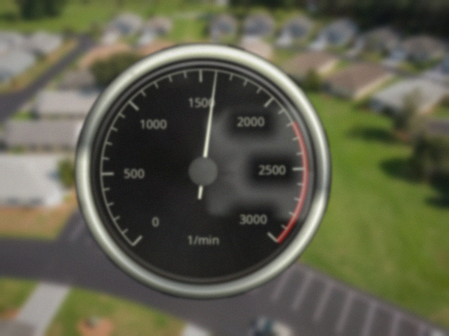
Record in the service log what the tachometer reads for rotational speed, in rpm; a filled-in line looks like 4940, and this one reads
1600
